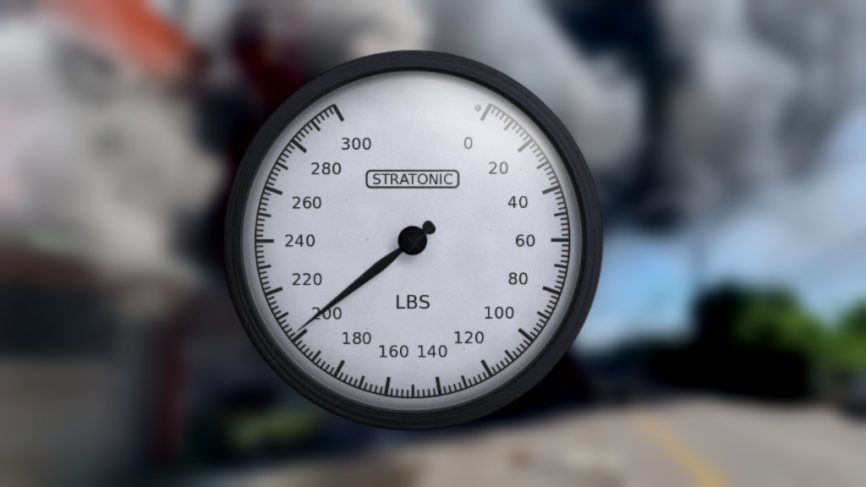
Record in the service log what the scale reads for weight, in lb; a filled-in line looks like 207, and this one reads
202
